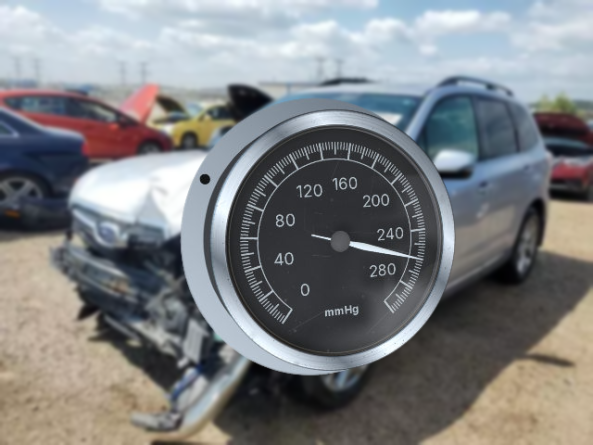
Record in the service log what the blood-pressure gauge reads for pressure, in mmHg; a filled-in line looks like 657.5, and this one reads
260
